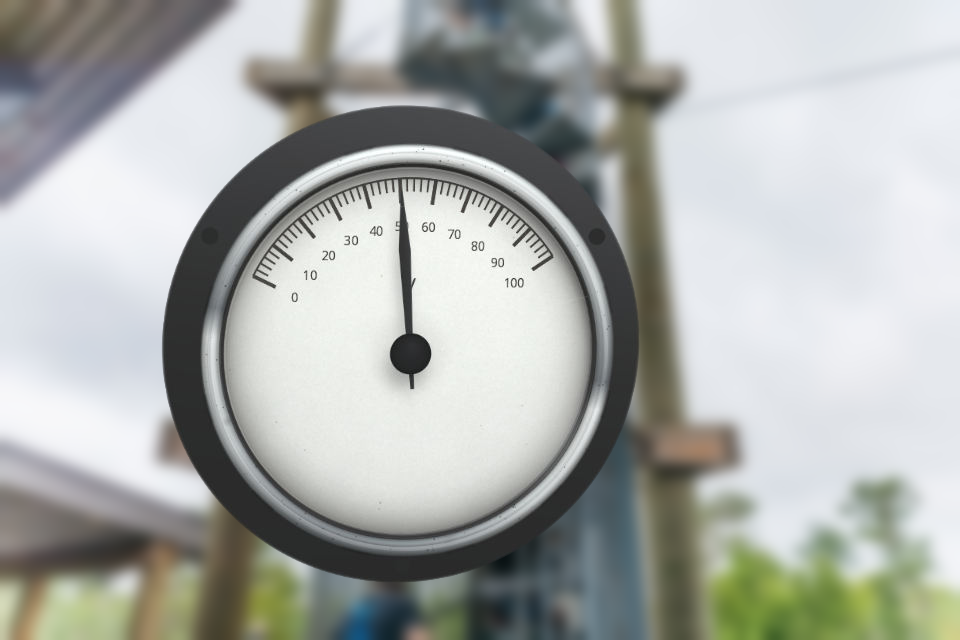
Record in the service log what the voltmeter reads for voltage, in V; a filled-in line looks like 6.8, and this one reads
50
